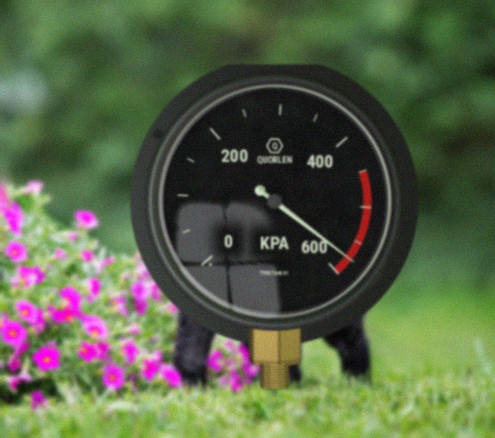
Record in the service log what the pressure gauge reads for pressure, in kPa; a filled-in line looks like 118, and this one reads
575
